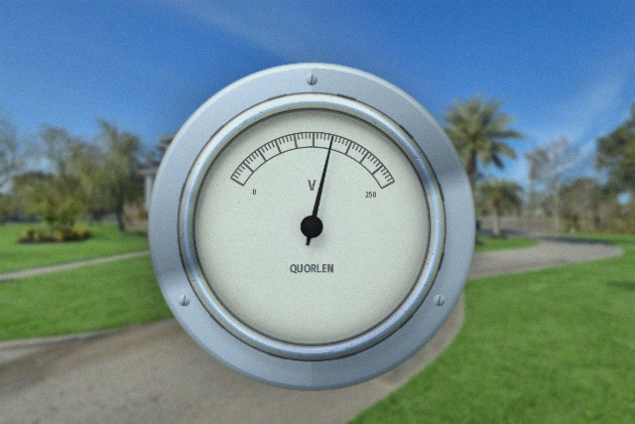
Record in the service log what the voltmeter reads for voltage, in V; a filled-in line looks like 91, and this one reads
150
